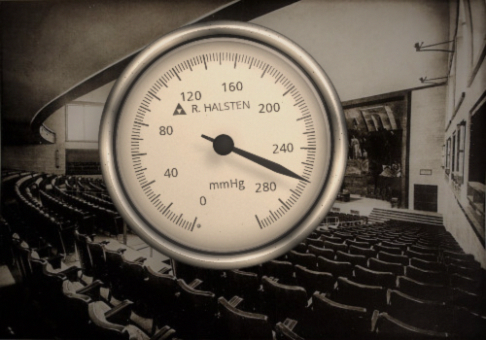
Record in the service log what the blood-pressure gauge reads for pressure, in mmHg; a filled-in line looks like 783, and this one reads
260
